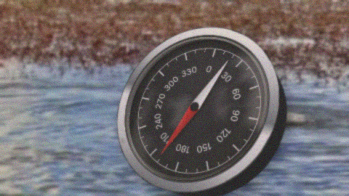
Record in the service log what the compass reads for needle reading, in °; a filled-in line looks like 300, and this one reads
200
